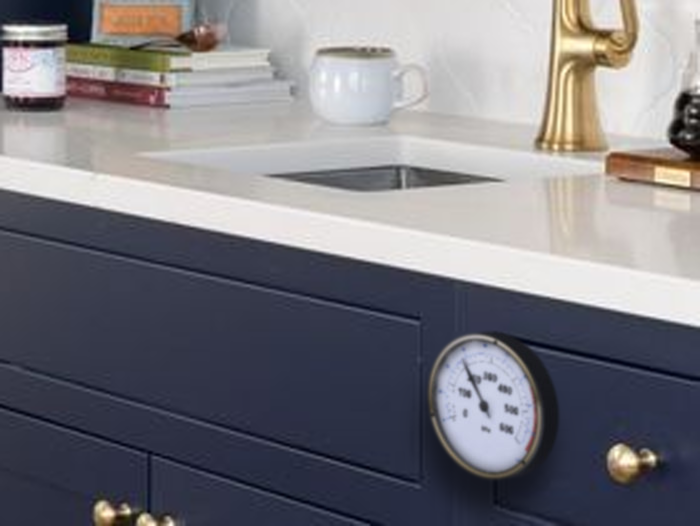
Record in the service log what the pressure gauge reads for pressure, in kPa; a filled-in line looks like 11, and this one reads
200
